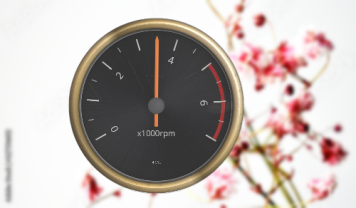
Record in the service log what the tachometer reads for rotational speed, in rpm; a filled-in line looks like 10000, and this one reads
3500
